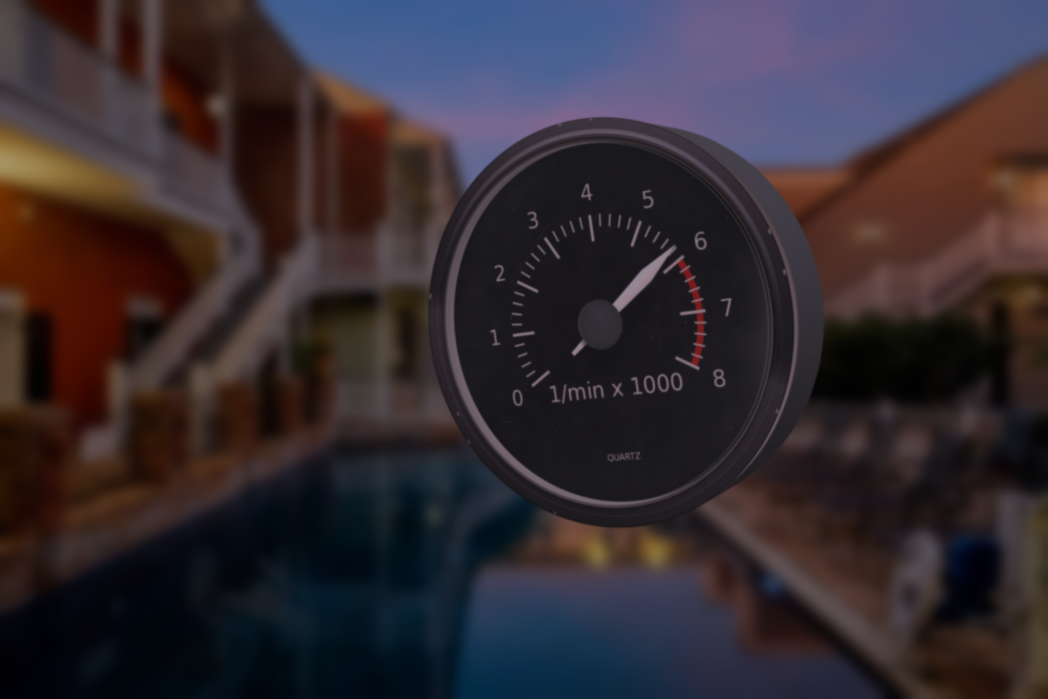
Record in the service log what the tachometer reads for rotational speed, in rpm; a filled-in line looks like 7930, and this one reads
5800
